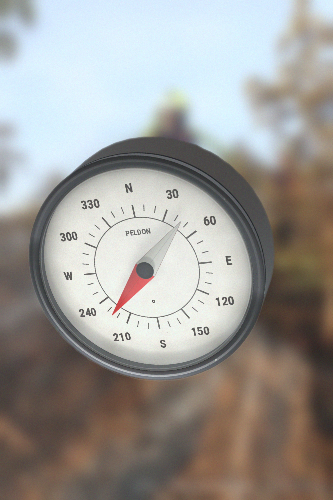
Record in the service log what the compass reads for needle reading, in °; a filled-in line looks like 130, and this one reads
225
